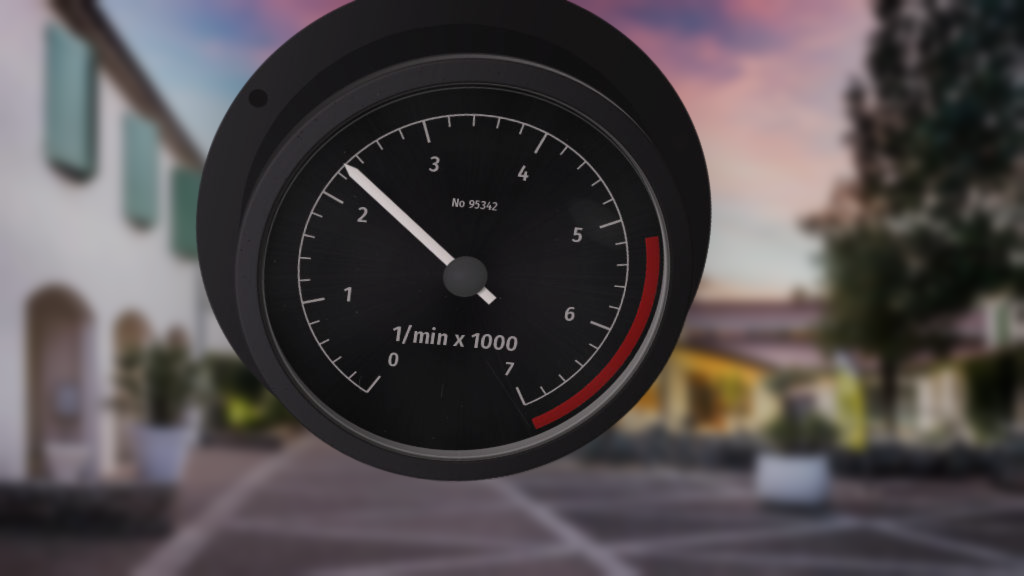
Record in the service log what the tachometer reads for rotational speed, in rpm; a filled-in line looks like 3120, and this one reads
2300
